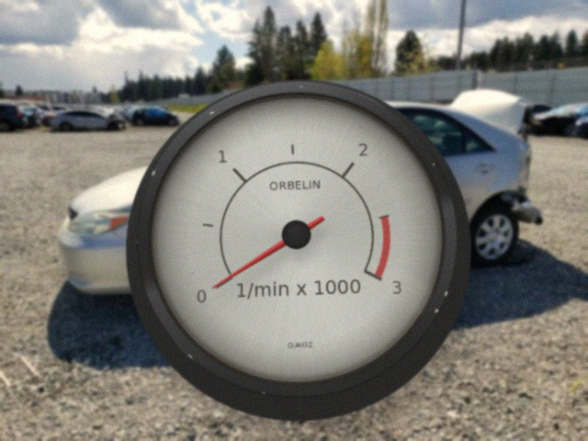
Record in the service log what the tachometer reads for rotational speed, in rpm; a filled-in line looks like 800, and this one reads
0
